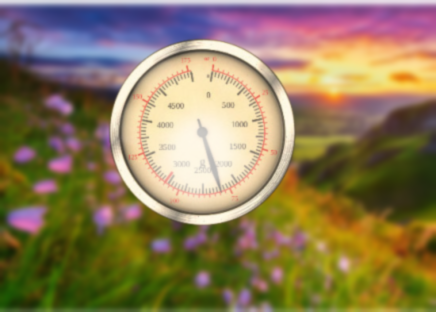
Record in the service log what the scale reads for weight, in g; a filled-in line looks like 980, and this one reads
2250
